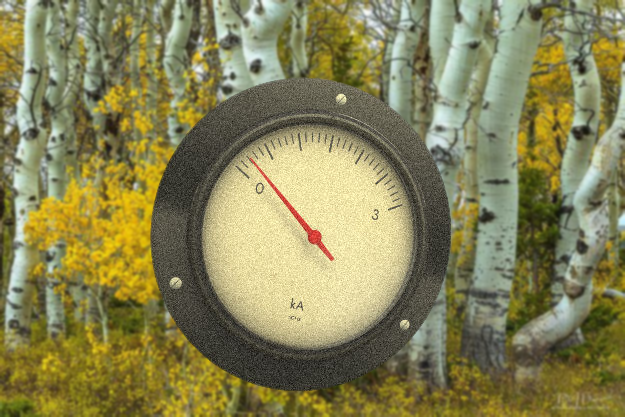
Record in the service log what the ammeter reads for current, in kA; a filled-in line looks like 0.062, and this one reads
0.2
